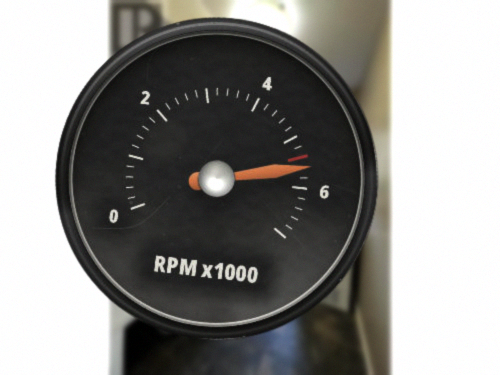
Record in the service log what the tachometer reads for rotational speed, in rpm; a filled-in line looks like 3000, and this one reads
5600
